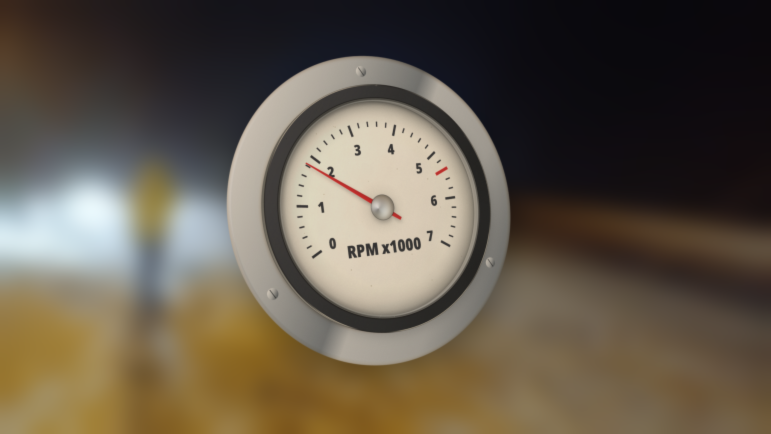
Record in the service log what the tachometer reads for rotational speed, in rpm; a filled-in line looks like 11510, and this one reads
1800
